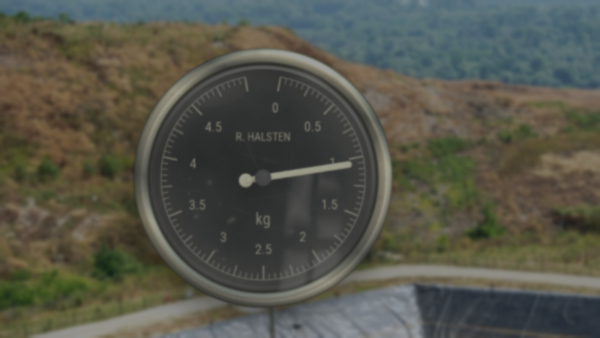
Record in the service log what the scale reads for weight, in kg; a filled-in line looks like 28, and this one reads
1.05
